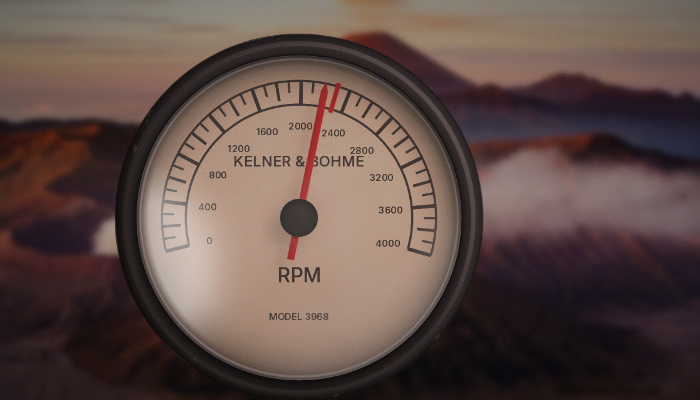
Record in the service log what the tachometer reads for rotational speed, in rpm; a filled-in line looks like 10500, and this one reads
2200
